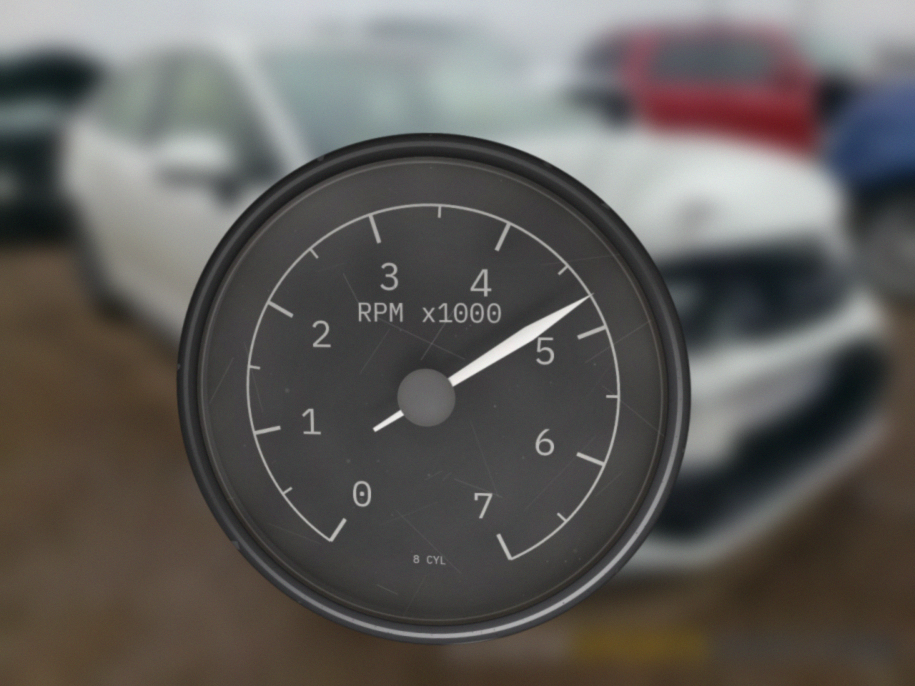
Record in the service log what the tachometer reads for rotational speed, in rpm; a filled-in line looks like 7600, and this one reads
4750
